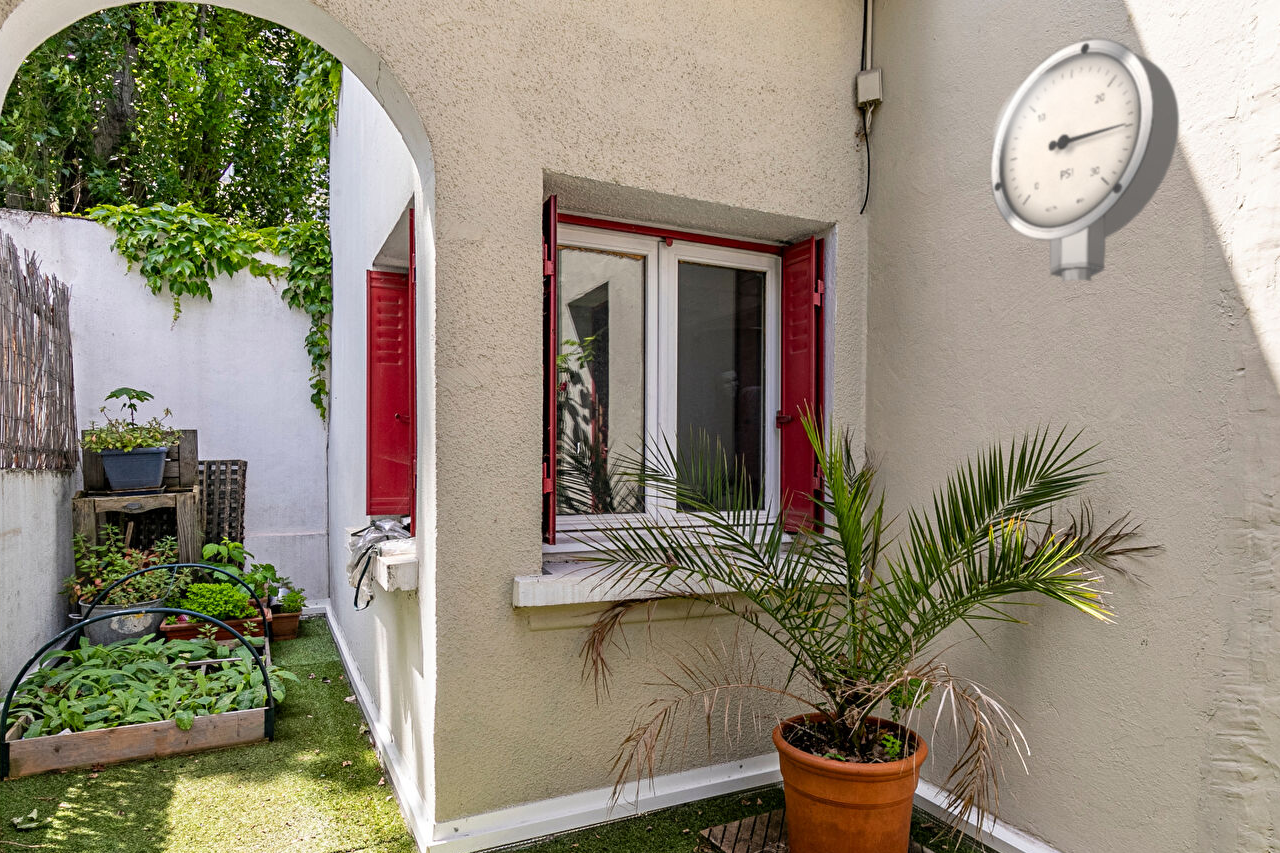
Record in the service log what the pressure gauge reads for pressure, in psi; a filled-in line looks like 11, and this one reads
25
